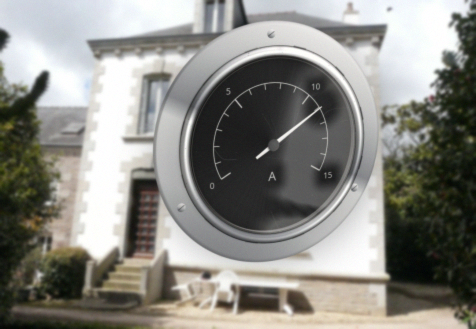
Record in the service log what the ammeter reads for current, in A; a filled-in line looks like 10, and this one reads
11
